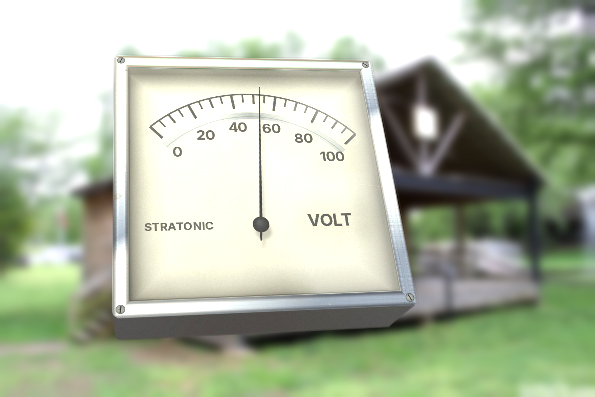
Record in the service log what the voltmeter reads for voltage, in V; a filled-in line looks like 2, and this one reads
52.5
